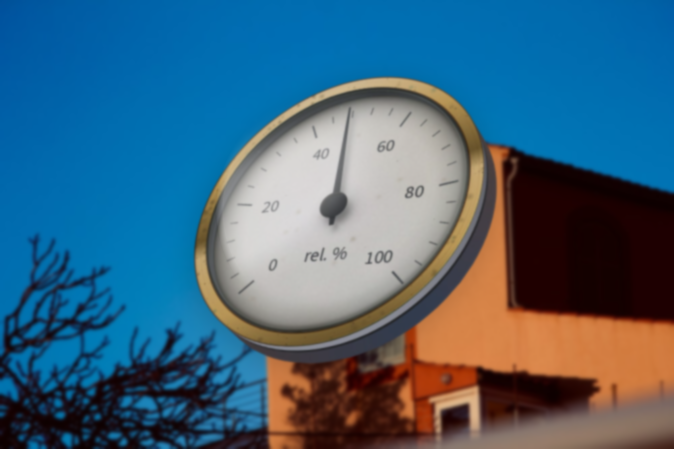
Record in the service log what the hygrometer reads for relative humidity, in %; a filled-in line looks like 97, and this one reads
48
